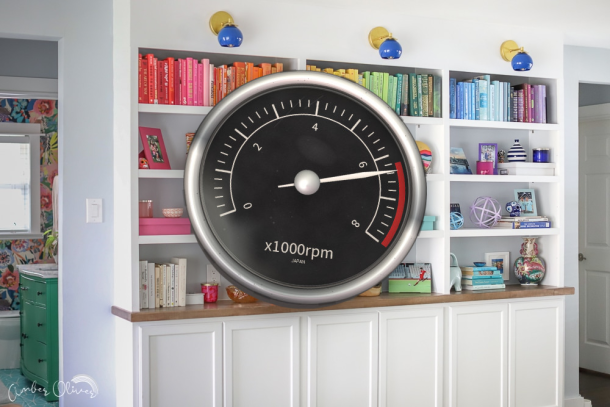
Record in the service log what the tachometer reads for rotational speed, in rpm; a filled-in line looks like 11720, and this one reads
6400
